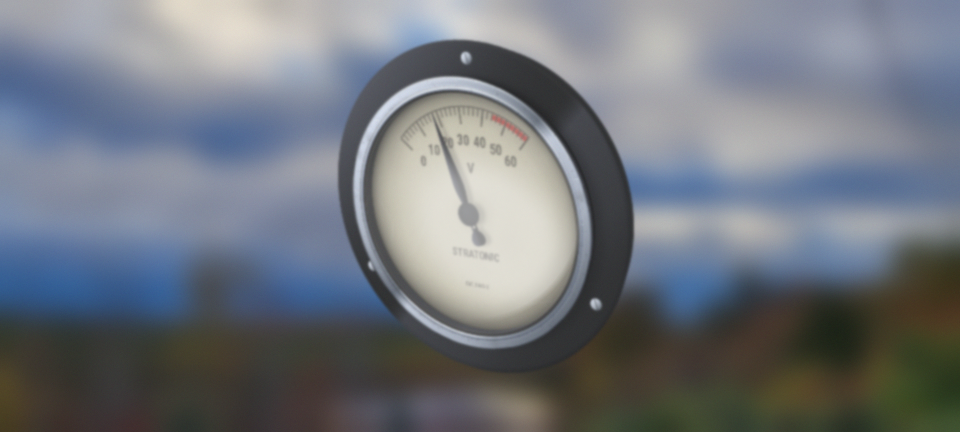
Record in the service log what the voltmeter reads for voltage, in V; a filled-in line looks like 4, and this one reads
20
